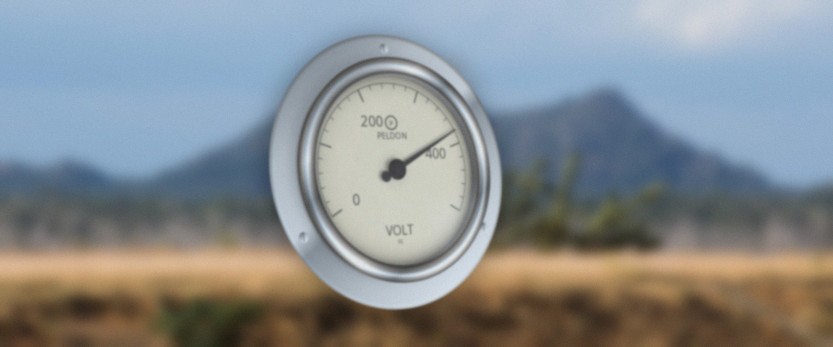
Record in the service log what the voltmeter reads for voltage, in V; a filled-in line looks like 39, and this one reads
380
